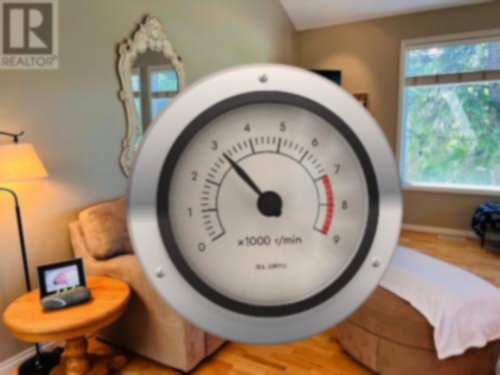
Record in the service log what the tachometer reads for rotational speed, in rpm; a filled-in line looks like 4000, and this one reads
3000
